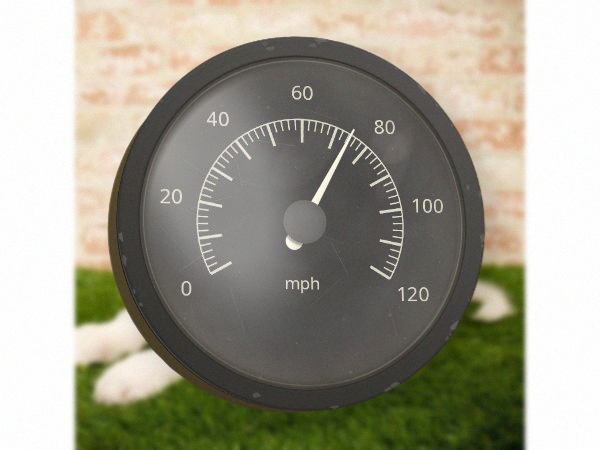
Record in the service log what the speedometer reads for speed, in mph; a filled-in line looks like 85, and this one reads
74
